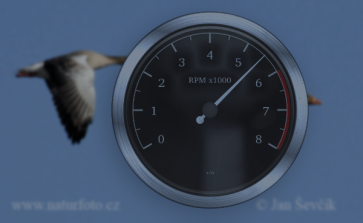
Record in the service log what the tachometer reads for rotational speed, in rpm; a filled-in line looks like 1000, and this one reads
5500
